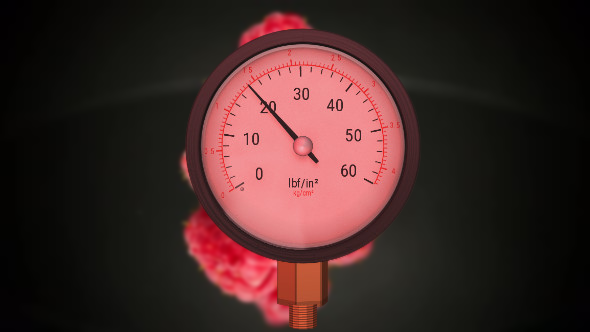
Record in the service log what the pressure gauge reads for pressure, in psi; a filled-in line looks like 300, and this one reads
20
